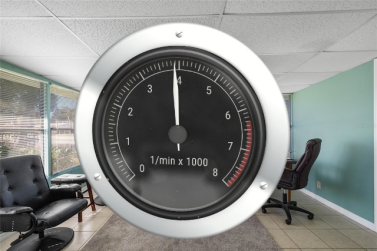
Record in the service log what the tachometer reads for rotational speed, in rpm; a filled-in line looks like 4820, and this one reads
3900
